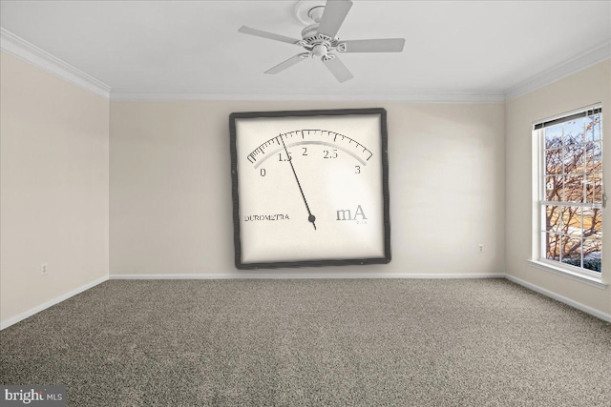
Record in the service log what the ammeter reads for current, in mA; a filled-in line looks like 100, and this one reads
1.6
